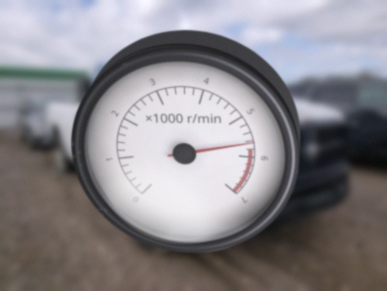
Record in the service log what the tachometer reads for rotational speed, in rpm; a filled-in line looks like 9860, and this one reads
5600
